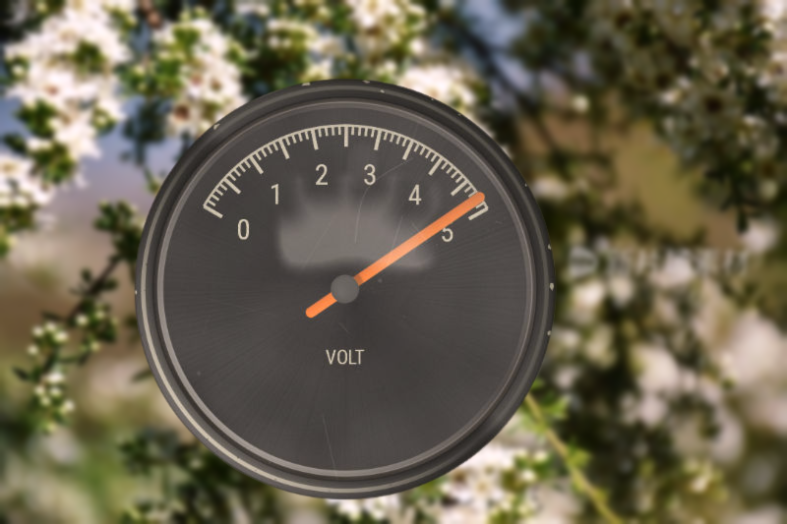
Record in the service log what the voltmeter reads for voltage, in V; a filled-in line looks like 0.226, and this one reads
4.8
